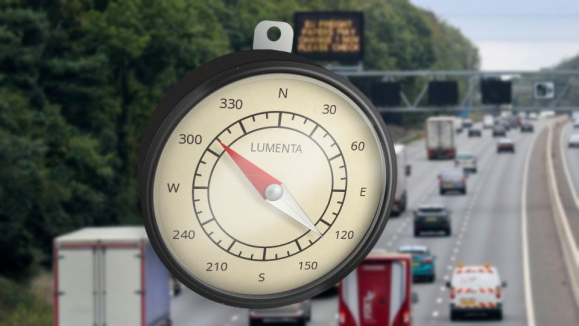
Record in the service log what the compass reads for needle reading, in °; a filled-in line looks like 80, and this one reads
310
